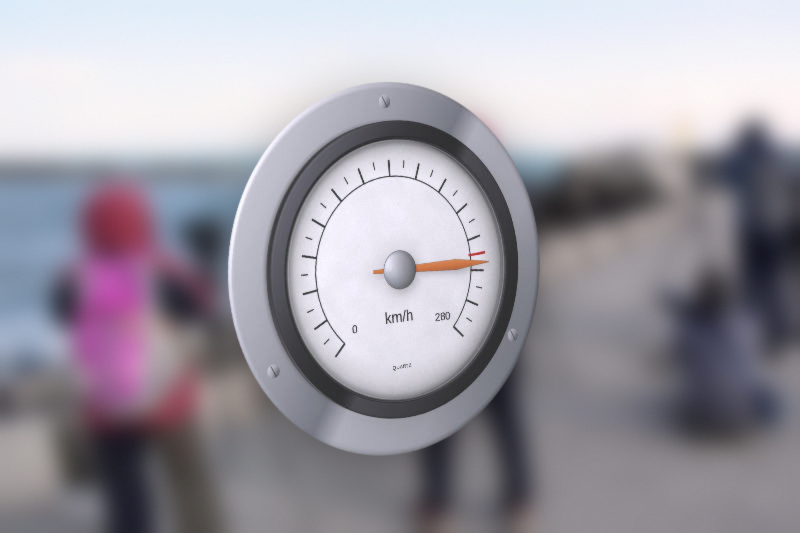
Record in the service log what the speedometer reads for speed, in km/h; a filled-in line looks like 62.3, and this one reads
235
